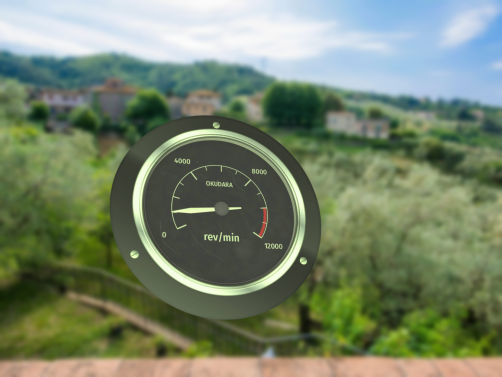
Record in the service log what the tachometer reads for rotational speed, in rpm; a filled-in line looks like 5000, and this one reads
1000
